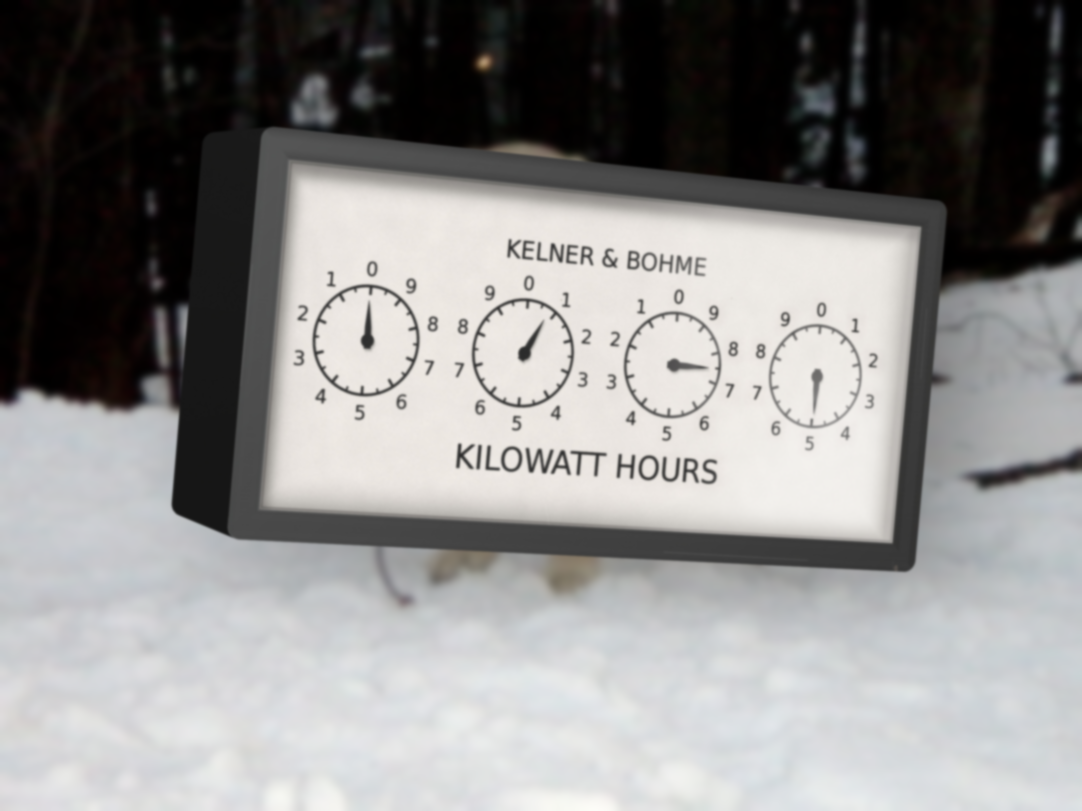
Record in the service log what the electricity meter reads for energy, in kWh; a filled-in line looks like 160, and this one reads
75
